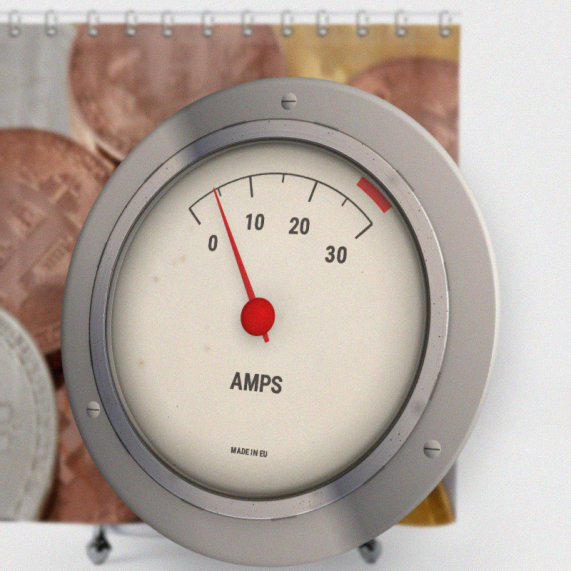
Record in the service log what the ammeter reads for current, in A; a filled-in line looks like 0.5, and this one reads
5
